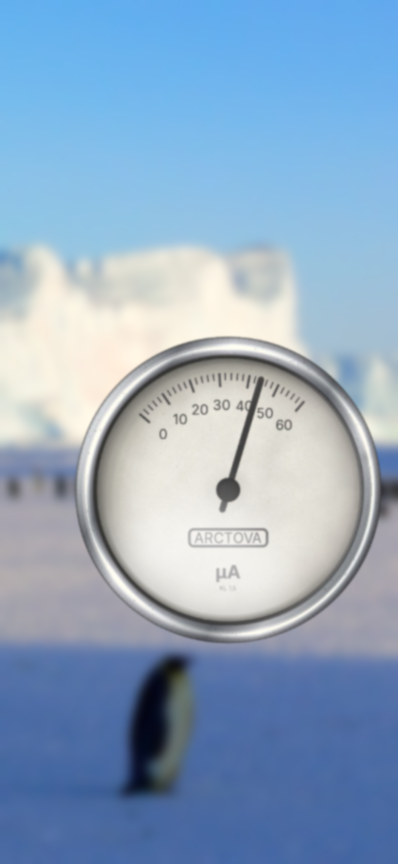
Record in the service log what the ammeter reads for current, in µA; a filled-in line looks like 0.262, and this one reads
44
